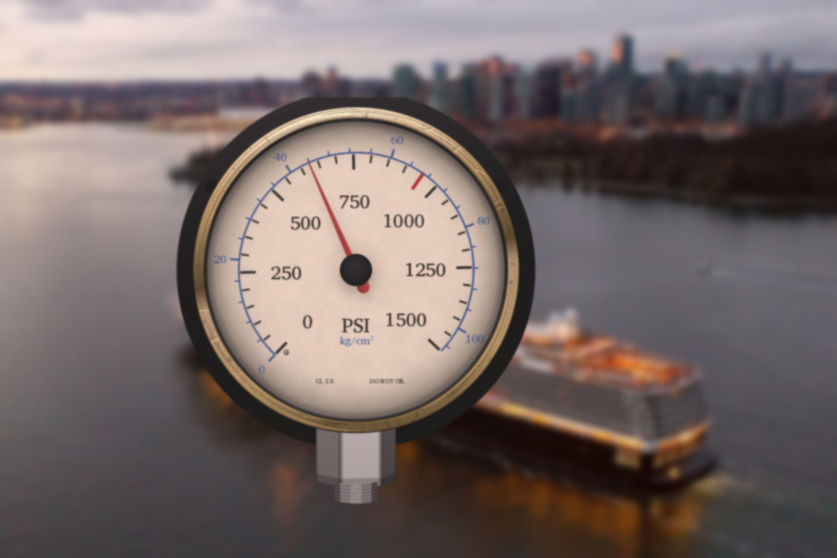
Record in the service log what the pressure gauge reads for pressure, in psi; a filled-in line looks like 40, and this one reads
625
